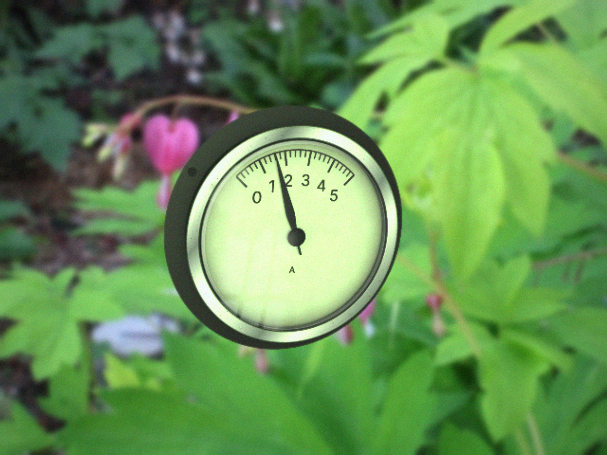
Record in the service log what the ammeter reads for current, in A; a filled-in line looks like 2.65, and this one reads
1.6
